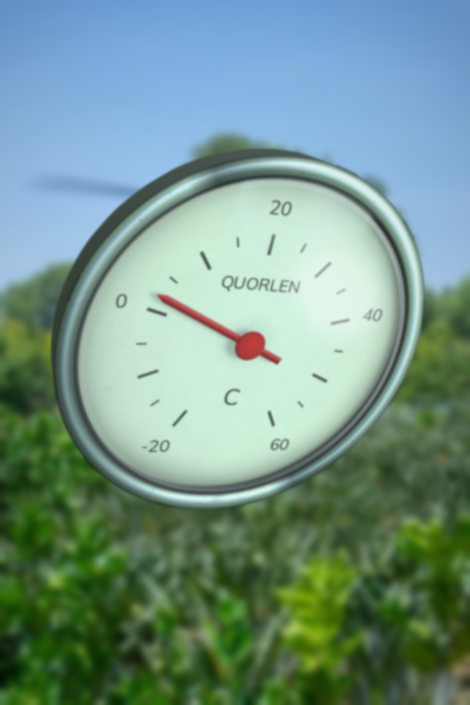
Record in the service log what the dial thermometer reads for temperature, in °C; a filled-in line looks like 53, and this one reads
2.5
